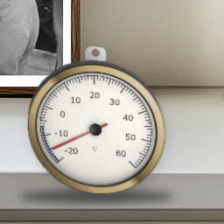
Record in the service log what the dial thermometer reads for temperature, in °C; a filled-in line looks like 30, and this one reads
-15
